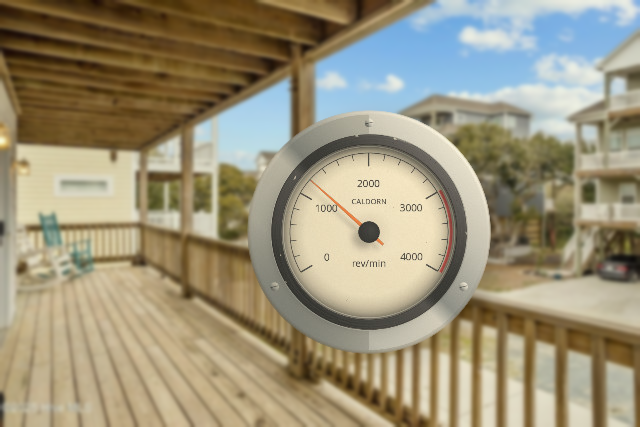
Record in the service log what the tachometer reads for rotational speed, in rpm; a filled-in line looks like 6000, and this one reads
1200
